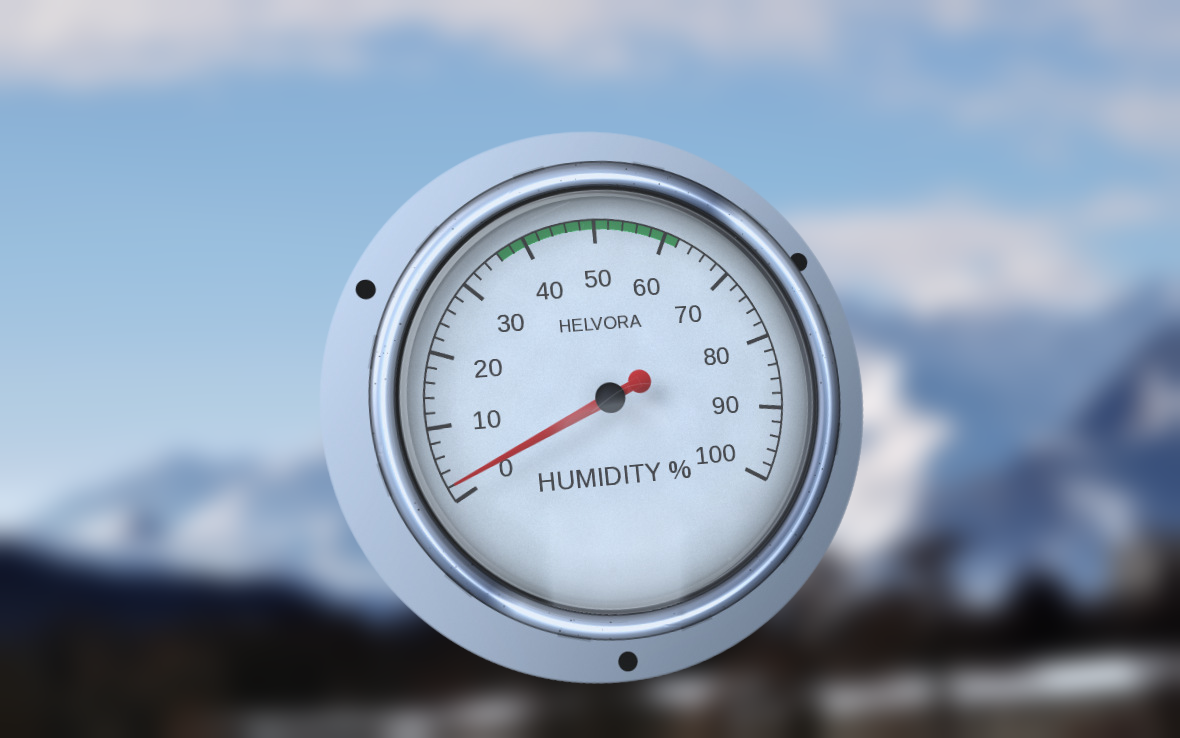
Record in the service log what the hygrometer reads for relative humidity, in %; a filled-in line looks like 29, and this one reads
2
